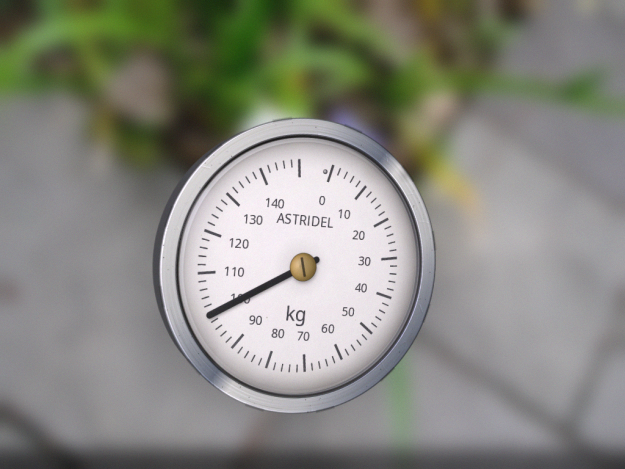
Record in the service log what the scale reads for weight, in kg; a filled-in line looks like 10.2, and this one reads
100
